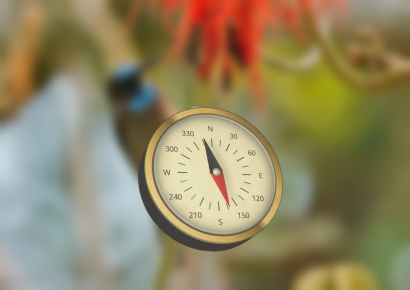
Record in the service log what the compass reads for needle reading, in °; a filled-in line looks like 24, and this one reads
165
